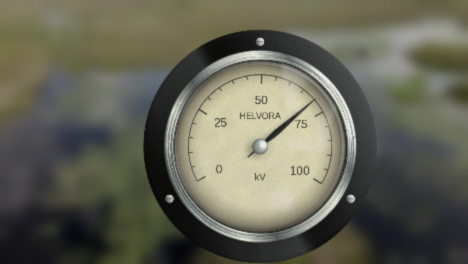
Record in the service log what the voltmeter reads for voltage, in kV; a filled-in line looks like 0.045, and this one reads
70
